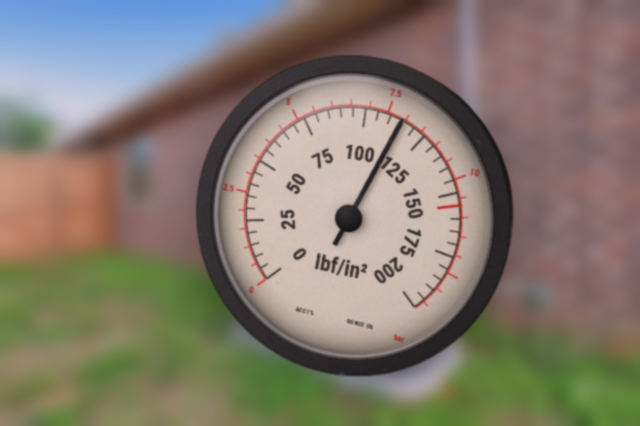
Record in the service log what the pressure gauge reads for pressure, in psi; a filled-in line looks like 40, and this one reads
115
